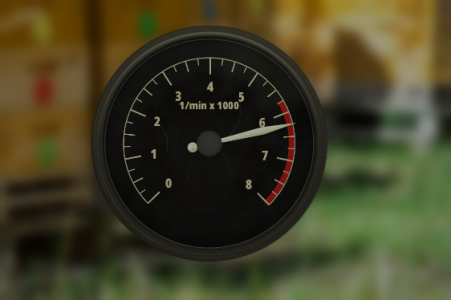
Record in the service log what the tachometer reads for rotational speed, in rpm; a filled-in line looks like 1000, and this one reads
6250
